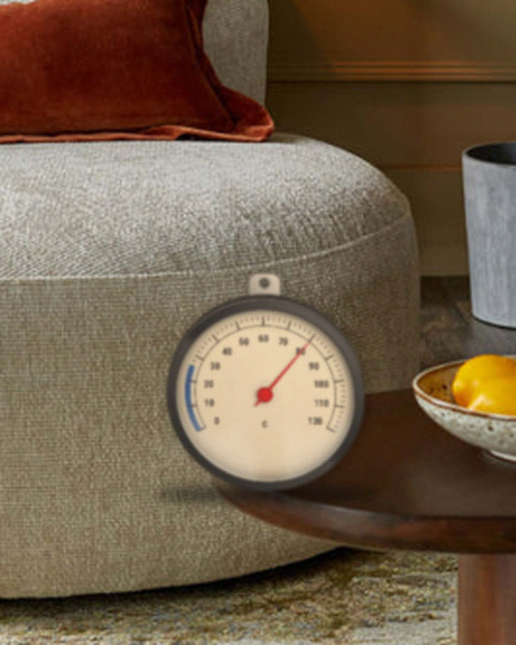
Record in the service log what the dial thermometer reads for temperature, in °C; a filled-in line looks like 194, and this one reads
80
